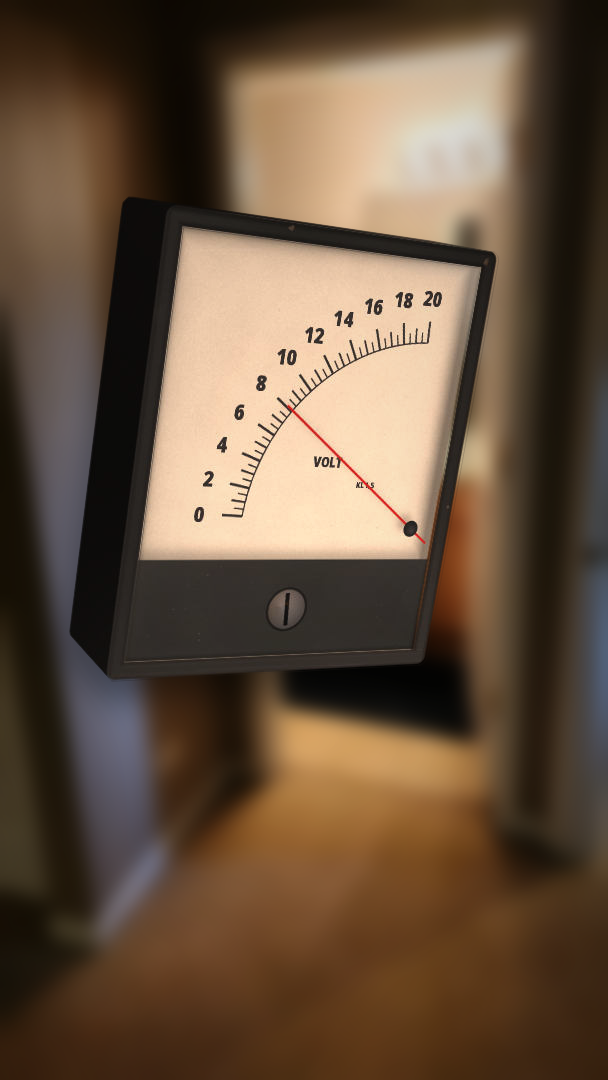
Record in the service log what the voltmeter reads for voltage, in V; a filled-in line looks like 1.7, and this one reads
8
